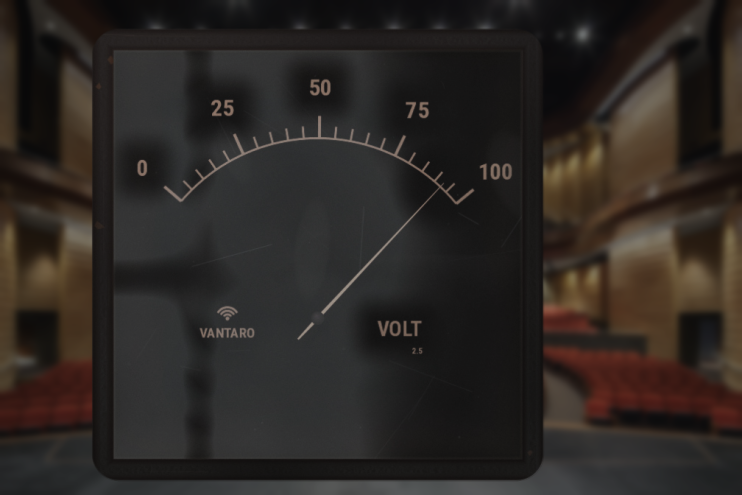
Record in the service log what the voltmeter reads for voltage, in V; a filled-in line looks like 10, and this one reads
92.5
